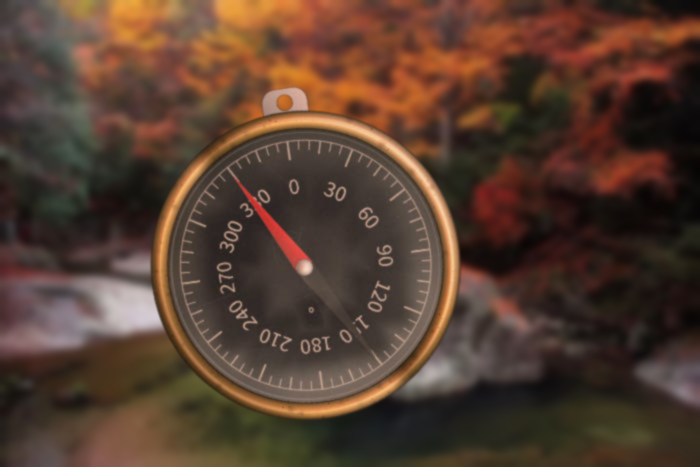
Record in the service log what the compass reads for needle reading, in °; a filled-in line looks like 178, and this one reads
330
